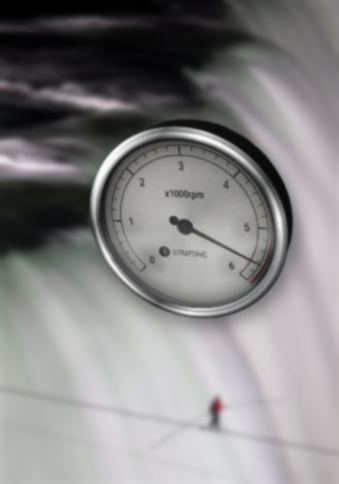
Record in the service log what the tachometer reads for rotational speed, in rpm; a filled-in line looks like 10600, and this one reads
5600
